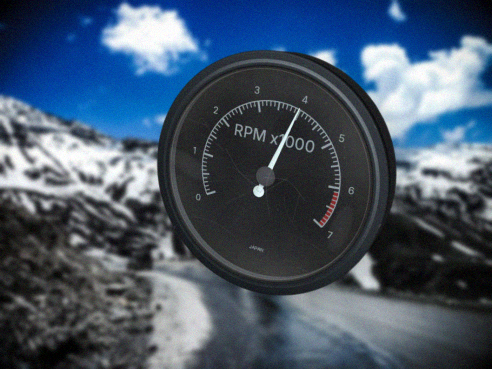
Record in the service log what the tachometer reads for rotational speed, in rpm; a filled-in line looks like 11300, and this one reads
4000
